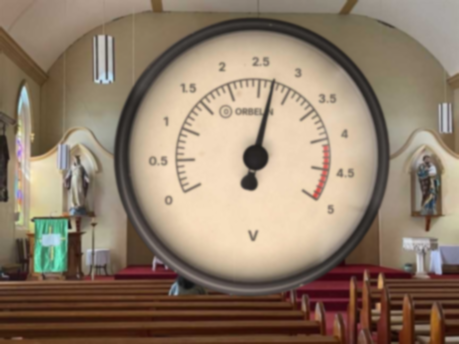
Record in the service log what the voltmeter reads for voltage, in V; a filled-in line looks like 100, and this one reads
2.7
